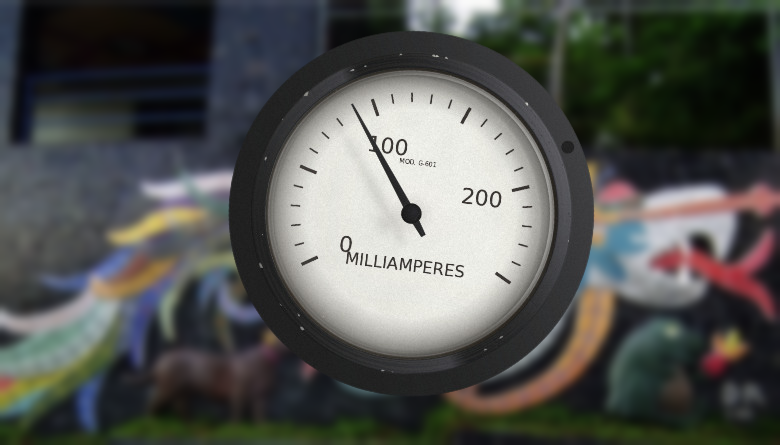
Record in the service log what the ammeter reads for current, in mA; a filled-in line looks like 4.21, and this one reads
90
